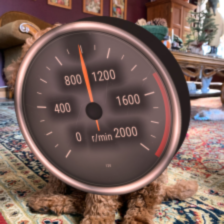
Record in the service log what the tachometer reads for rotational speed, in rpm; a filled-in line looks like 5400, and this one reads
1000
